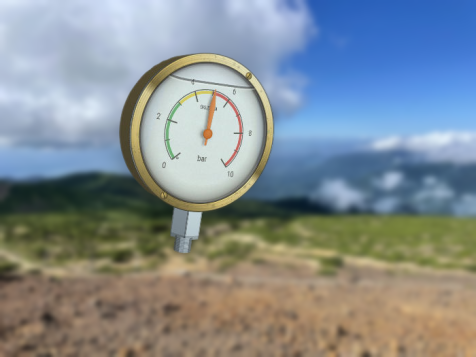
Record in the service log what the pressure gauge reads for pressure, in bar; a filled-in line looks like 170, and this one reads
5
